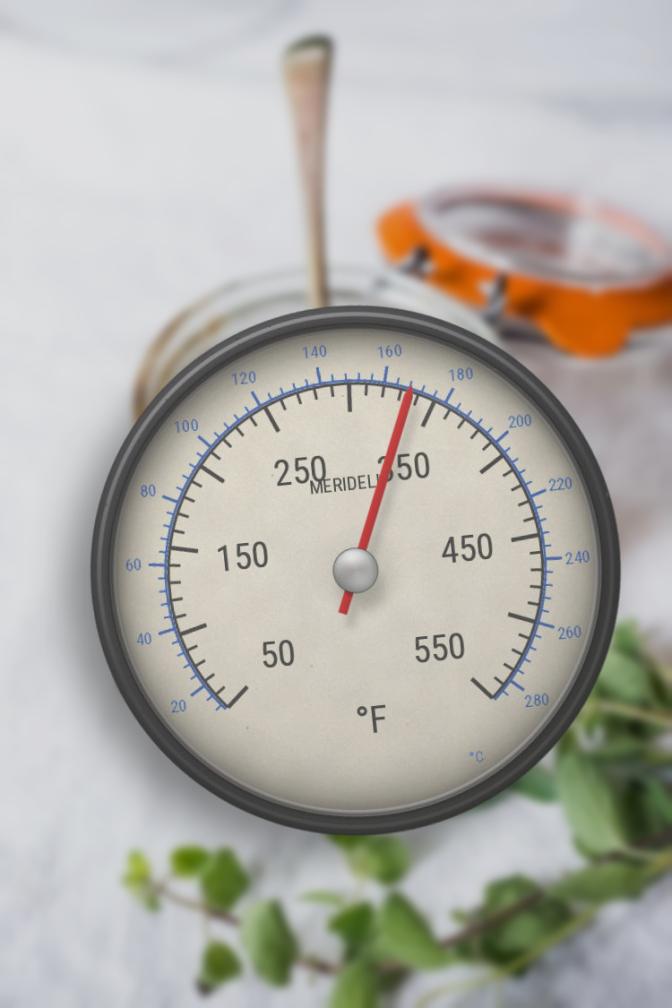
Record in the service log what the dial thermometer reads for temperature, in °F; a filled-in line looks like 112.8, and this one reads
335
